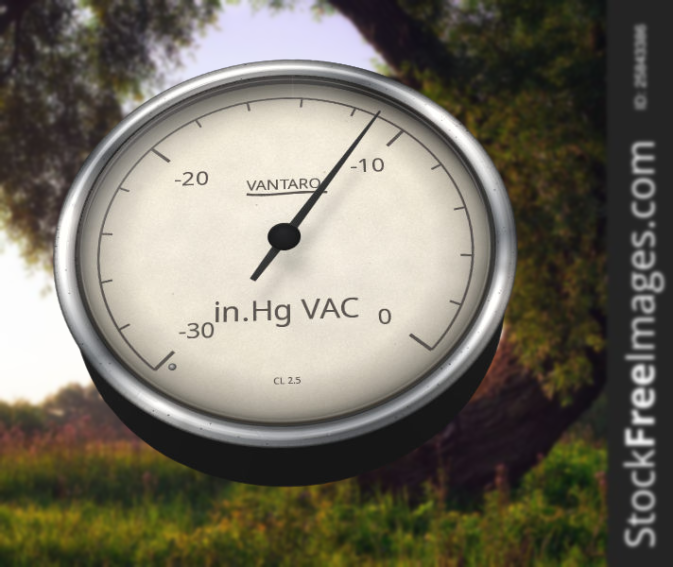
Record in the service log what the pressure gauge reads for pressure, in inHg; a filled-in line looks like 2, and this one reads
-11
